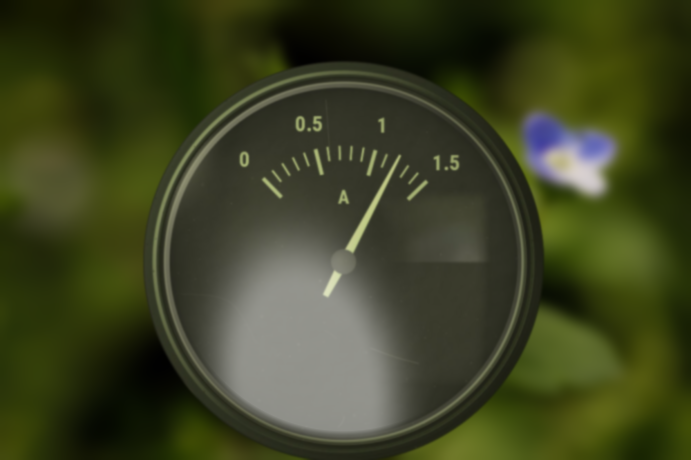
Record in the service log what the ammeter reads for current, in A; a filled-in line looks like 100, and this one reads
1.2
